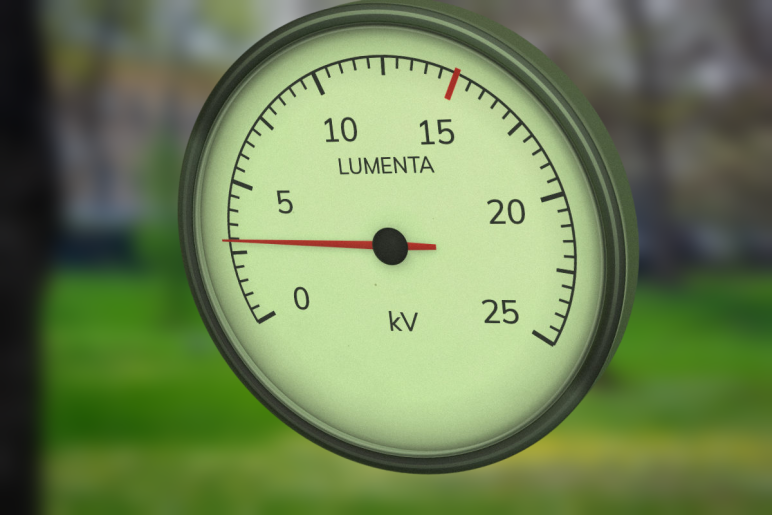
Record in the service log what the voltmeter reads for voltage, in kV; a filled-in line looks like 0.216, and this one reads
3
